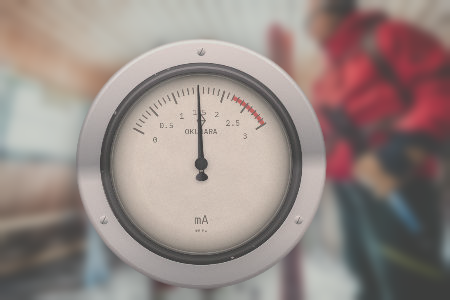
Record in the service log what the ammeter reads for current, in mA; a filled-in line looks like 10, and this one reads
1.5
